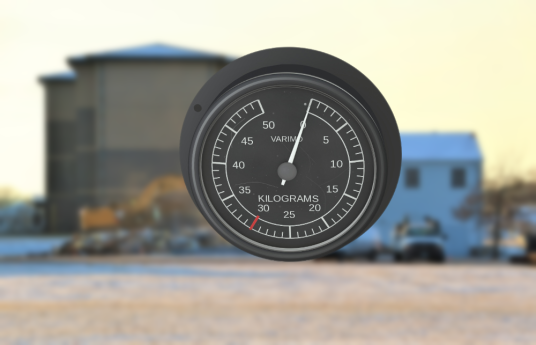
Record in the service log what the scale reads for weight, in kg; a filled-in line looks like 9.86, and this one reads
0
